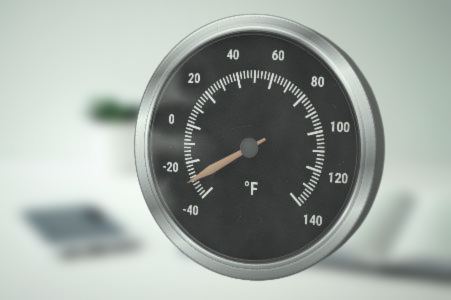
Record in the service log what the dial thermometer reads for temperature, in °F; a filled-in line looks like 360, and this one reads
-30
